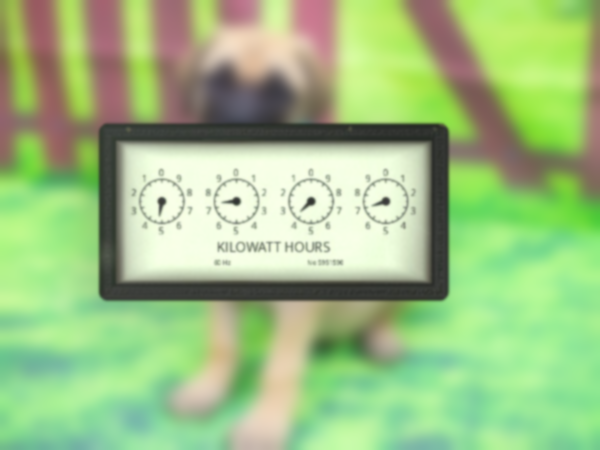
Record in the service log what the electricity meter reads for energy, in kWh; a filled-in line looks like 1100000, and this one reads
4737
